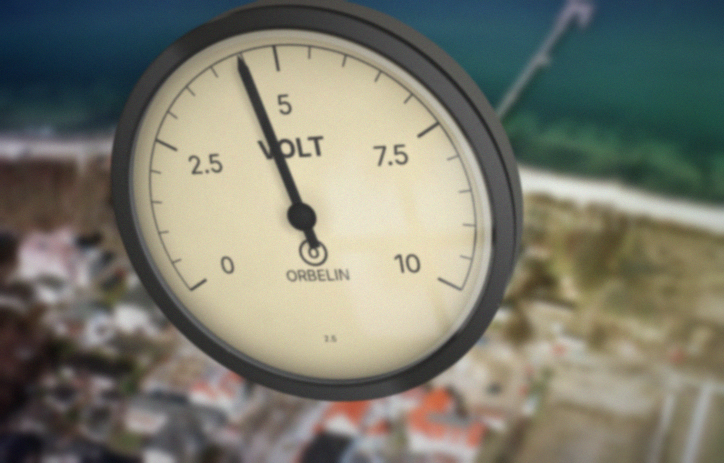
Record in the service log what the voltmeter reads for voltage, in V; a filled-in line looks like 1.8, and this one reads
4.5
